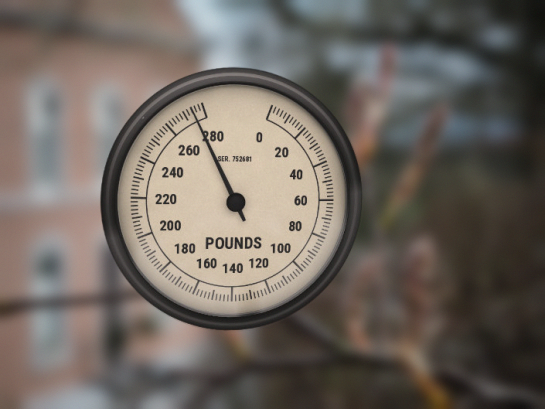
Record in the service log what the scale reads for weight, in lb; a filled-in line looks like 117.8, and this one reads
274
